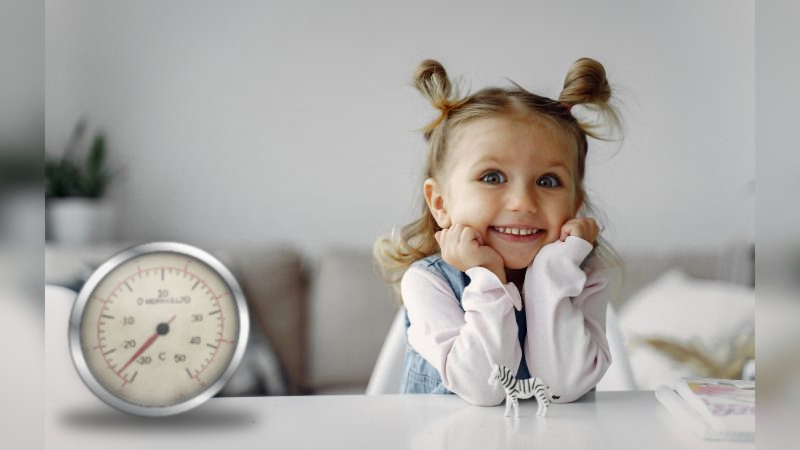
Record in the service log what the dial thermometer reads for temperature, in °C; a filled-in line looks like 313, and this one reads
-26
